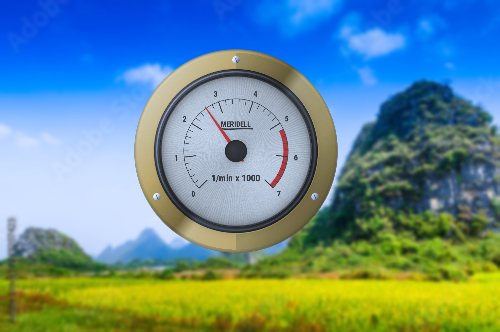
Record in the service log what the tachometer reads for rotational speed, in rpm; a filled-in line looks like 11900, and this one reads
2600
